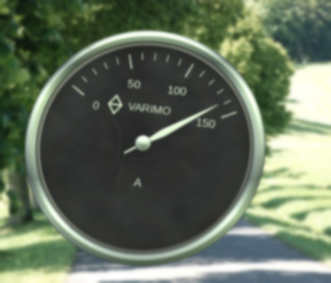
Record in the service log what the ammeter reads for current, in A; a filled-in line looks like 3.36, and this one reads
140
